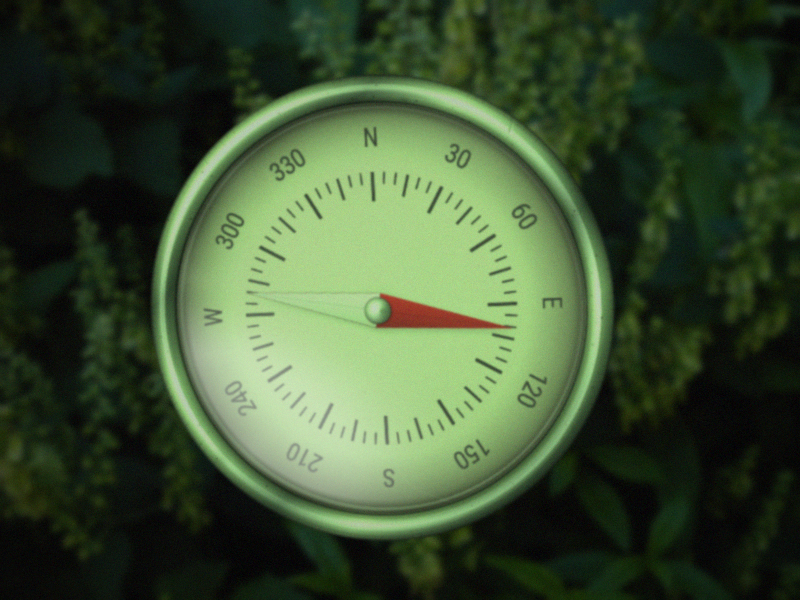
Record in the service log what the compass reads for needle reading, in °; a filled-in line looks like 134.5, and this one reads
100
